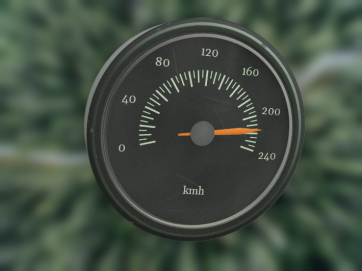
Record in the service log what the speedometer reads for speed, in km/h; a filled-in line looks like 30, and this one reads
215
